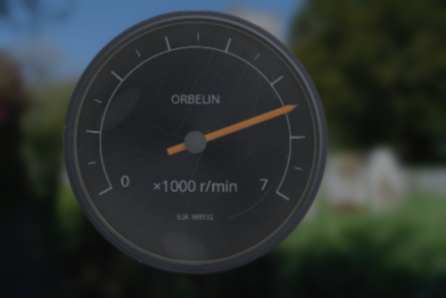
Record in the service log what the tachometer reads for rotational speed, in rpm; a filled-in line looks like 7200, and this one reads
5500
